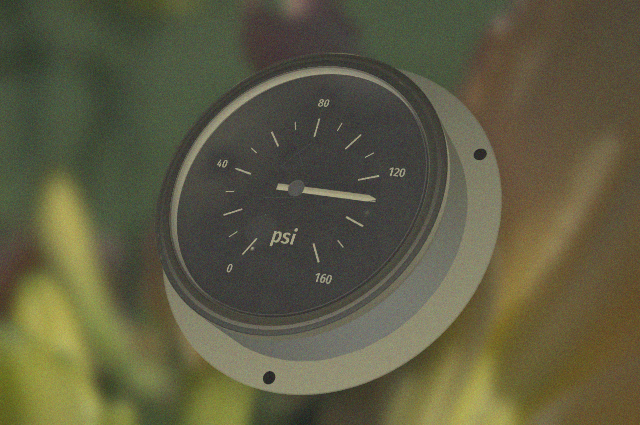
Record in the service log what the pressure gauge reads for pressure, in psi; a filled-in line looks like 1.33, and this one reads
130
